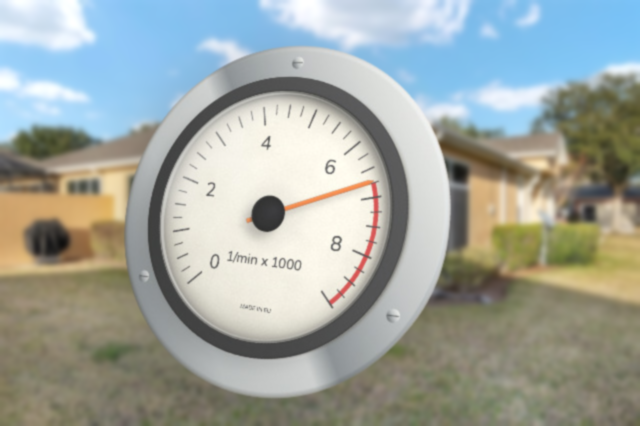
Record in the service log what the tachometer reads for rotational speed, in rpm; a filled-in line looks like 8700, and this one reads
6750
